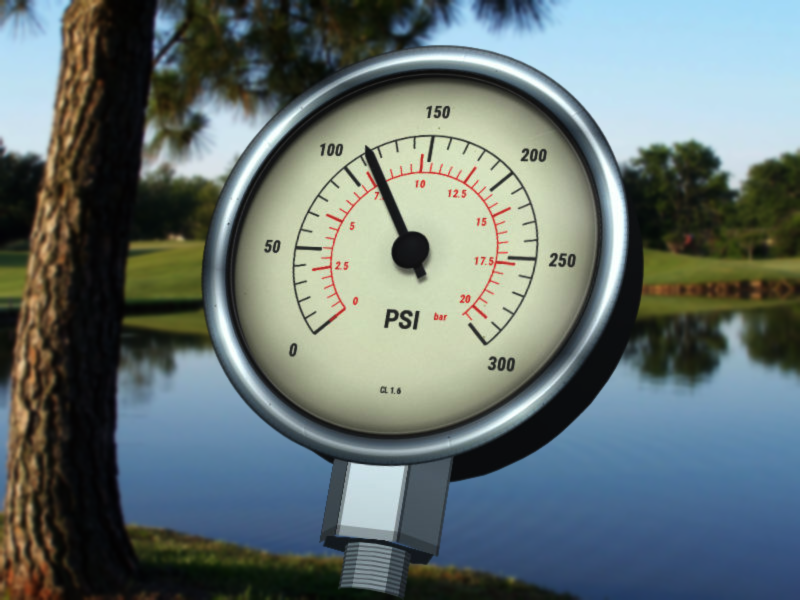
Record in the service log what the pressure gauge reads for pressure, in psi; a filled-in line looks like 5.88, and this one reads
115
